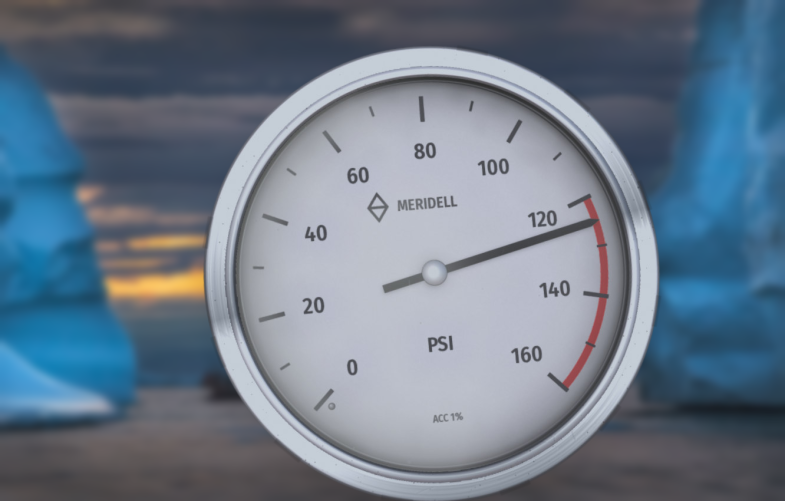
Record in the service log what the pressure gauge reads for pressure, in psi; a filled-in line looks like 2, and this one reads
125
